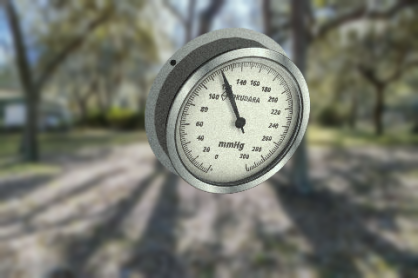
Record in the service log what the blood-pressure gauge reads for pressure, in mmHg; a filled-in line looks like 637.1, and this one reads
120
